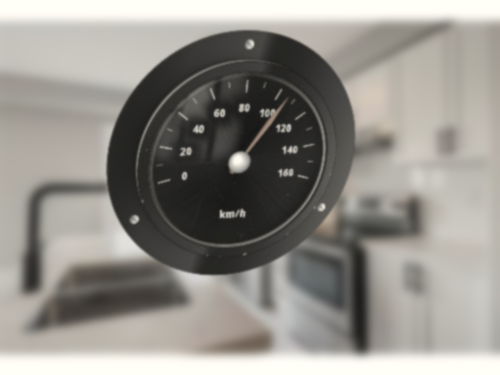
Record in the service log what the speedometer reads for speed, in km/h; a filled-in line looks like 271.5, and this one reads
105
